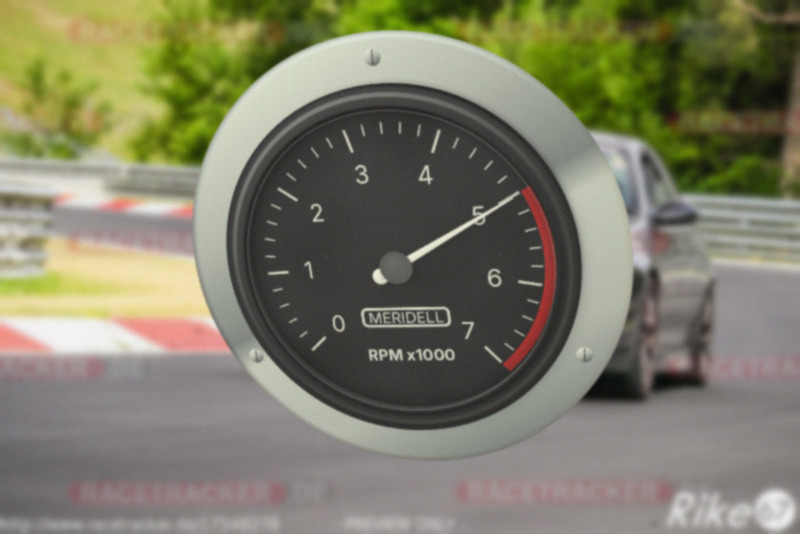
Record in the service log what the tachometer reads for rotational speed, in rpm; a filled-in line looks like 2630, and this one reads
5000
